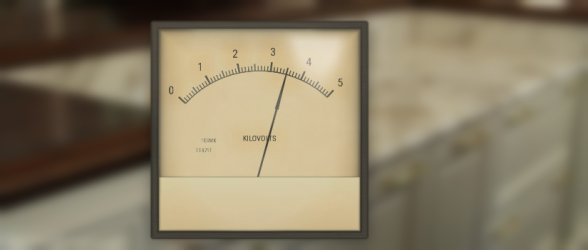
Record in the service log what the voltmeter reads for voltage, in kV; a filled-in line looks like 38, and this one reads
3.5
